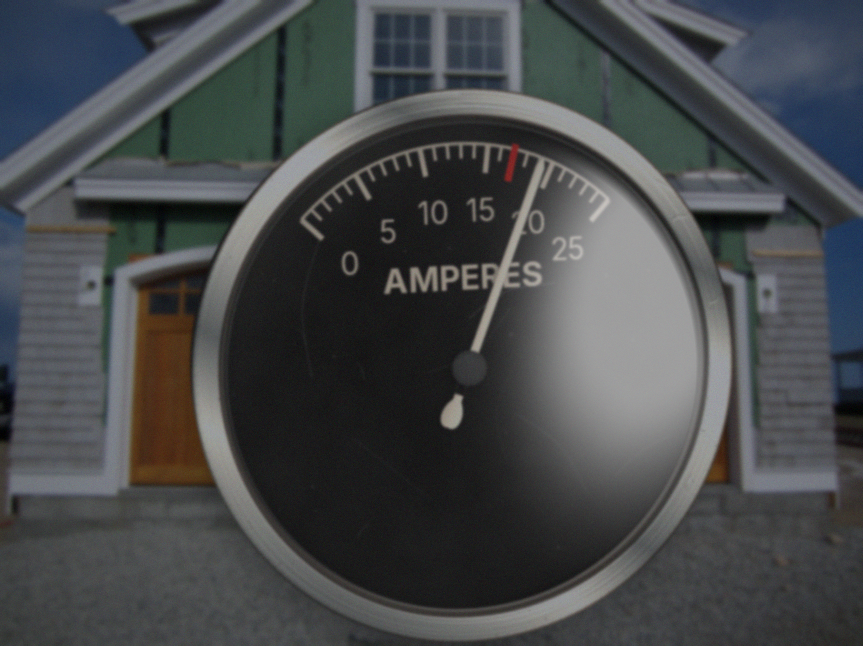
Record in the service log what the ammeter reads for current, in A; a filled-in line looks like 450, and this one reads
19
